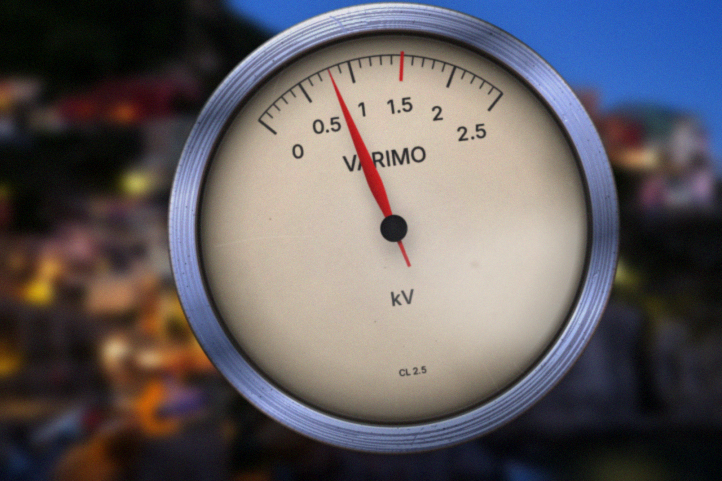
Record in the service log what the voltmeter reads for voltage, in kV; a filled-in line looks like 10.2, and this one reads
0.8
